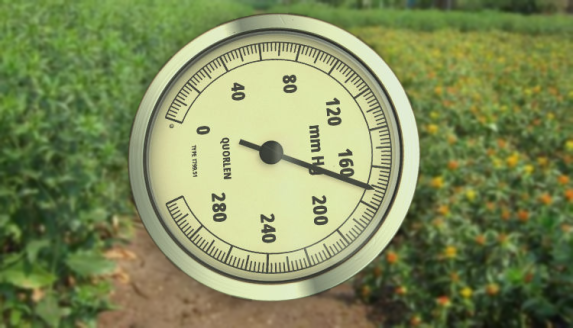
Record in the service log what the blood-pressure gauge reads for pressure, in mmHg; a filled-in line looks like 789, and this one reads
172
